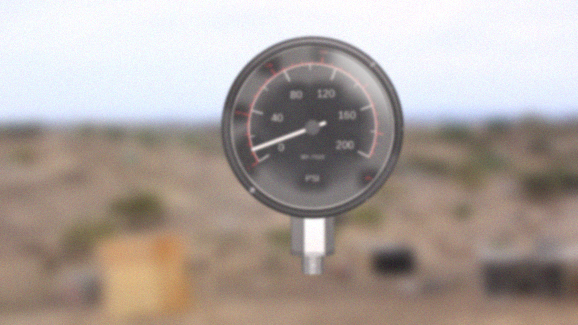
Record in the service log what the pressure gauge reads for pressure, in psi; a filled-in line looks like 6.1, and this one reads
10
